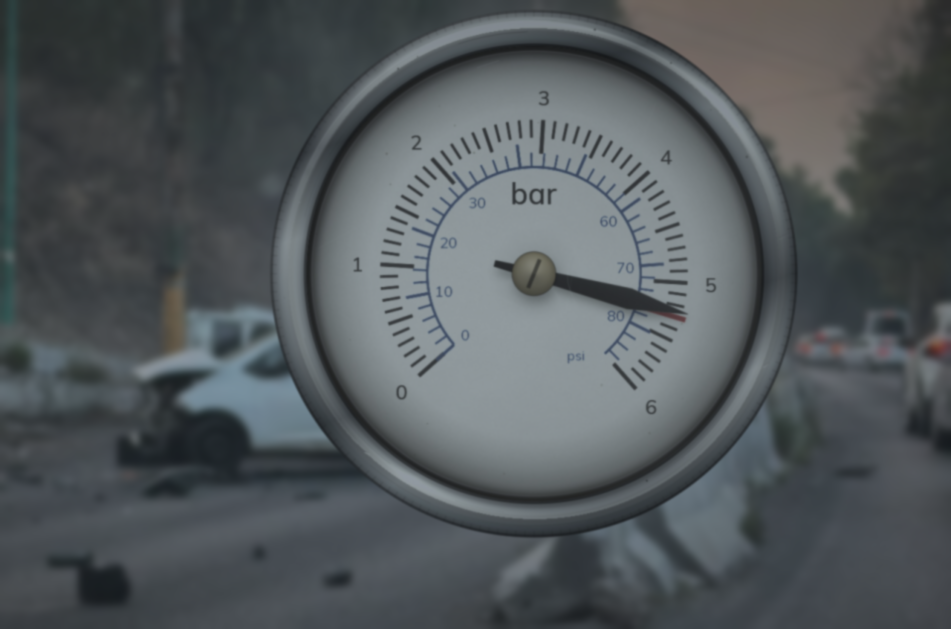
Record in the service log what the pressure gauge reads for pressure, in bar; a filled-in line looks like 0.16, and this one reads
5.25
